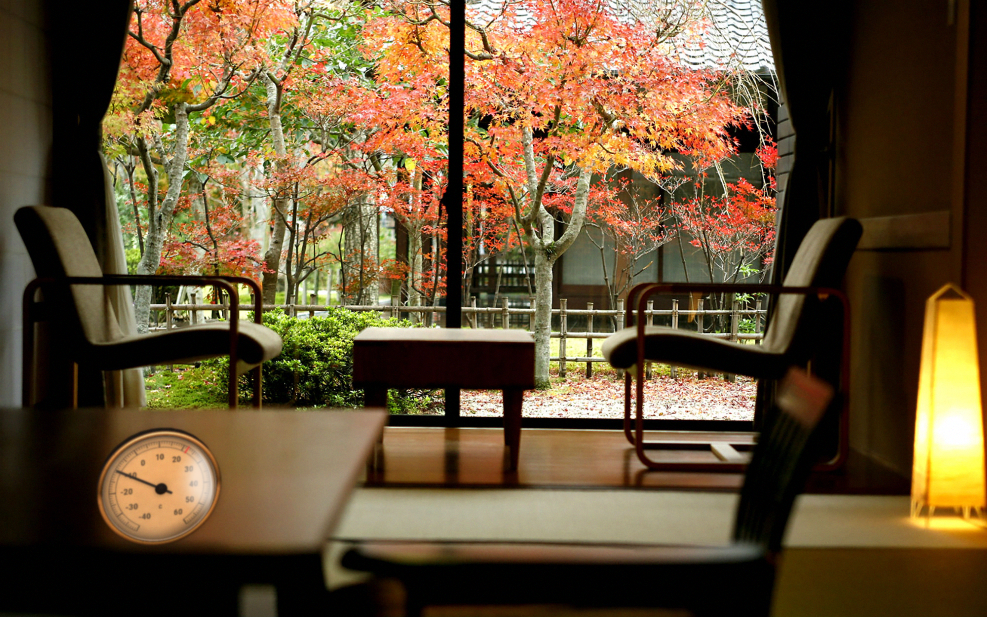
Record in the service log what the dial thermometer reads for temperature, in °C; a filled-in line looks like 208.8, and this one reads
-10
